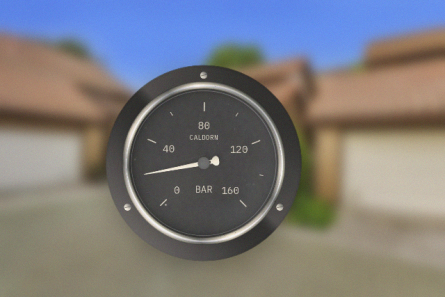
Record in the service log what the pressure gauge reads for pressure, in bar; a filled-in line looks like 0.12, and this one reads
20
